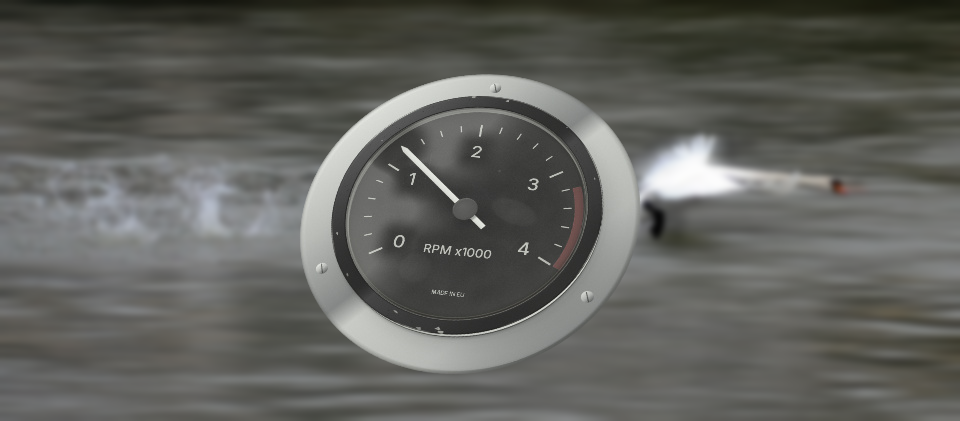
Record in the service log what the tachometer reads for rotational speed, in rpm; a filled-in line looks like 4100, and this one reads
1200
